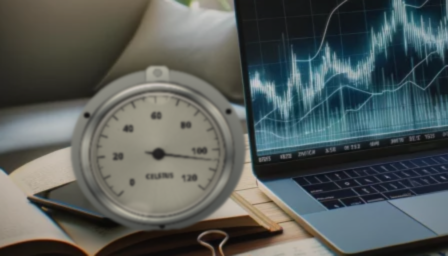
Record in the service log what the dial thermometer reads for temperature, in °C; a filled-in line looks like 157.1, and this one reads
105
